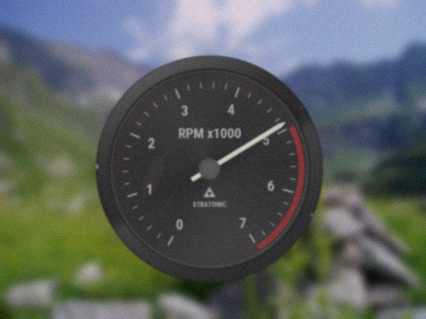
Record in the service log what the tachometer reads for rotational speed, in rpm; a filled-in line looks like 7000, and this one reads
4900
